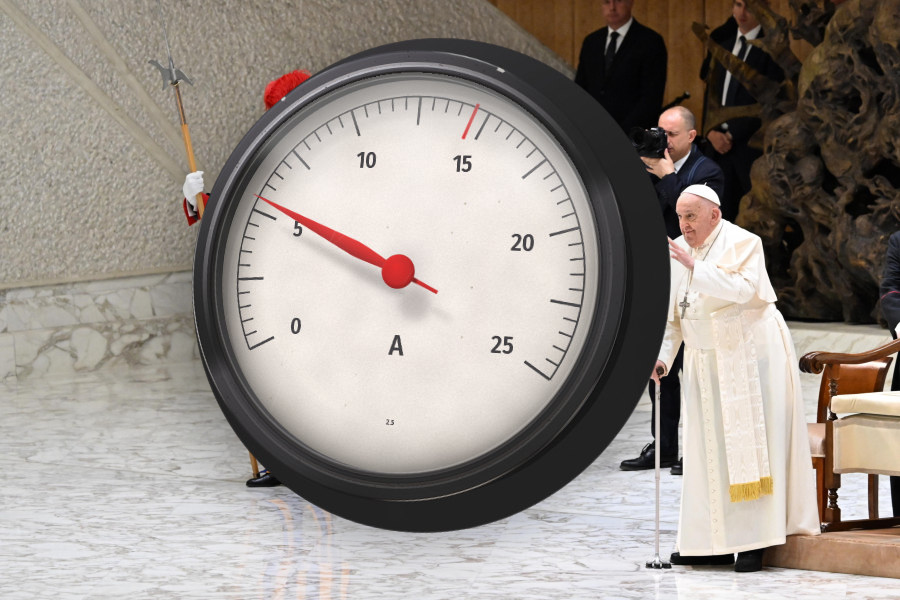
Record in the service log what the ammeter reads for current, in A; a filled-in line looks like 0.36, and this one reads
5.5
